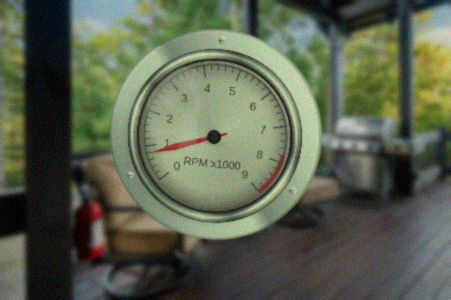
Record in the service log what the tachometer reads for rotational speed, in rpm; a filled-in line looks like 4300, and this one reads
800
